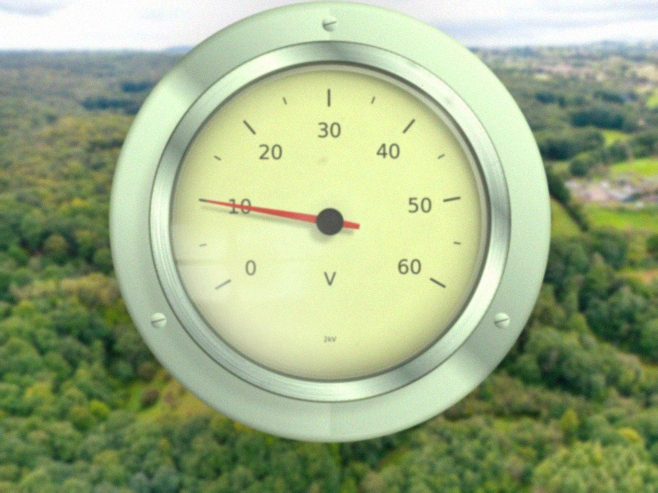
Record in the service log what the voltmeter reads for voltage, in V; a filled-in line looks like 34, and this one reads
10
